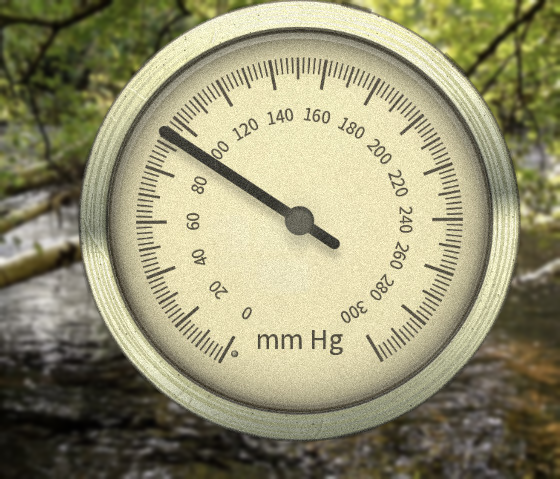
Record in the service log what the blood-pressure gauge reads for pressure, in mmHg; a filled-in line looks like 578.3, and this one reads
94
